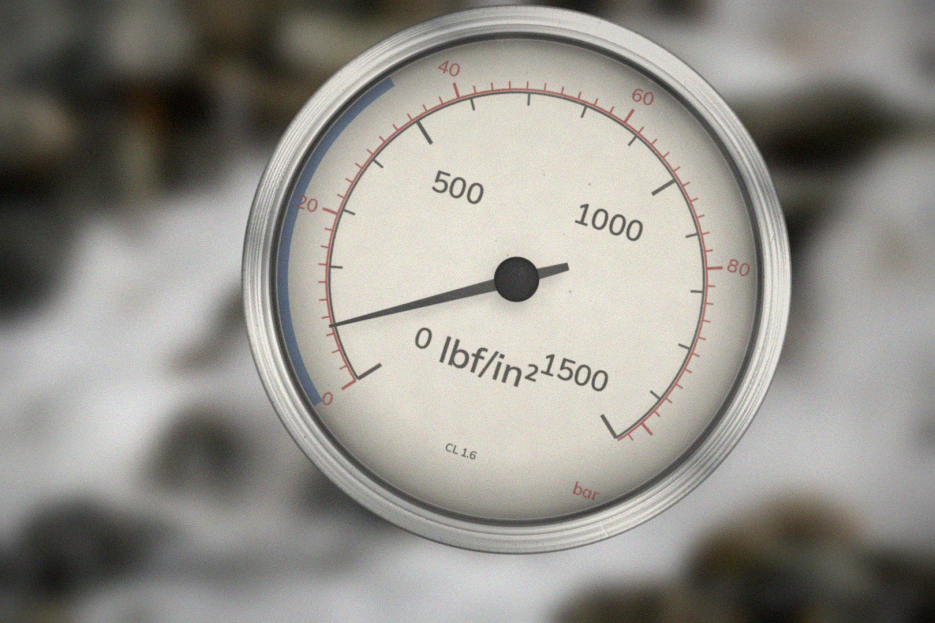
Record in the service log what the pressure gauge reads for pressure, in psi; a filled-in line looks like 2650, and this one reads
100
